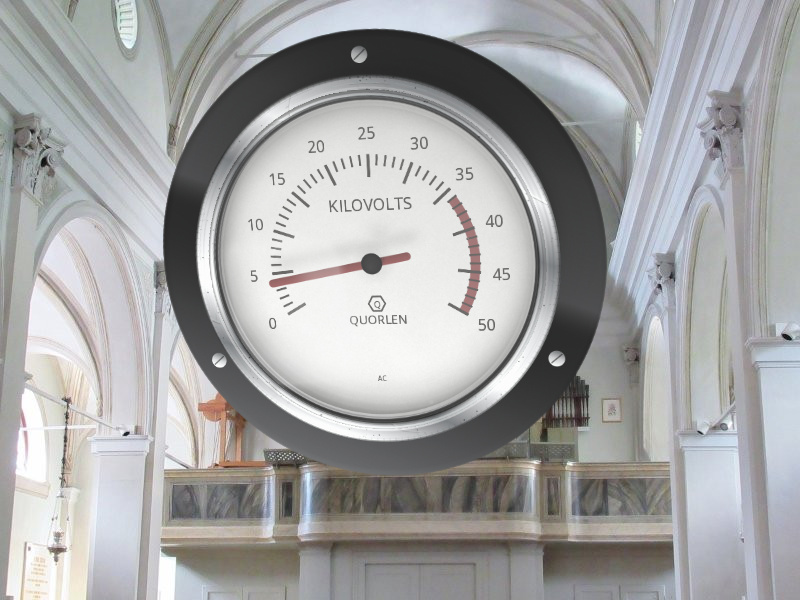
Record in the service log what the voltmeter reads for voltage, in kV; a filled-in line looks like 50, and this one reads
4
